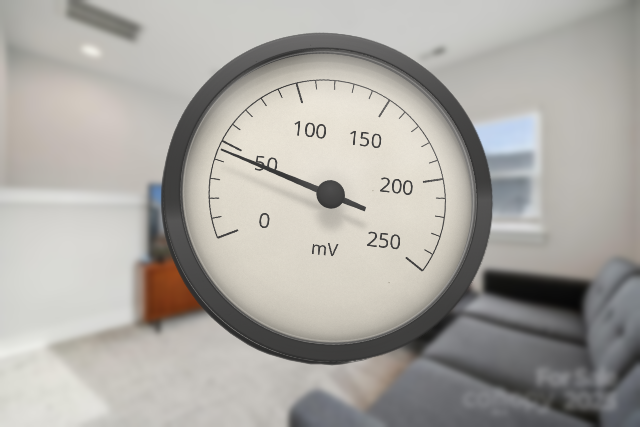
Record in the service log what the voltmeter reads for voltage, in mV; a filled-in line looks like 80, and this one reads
45
